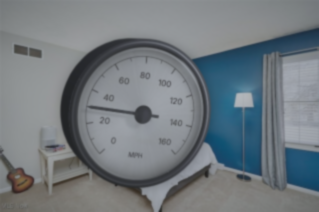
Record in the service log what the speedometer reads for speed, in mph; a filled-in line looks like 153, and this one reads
30
